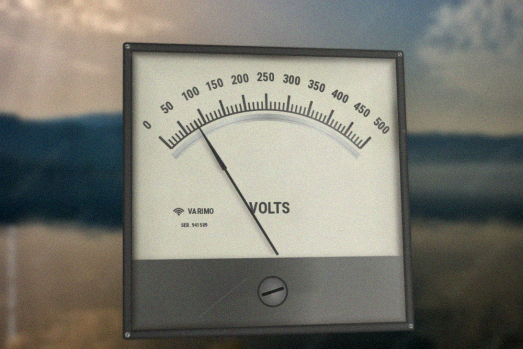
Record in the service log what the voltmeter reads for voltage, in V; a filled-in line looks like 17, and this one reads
80
